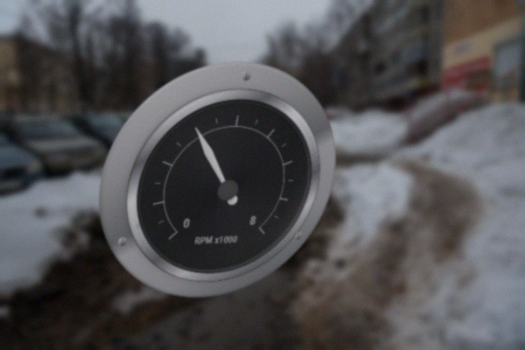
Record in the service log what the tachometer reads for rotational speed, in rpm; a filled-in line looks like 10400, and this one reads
3000
